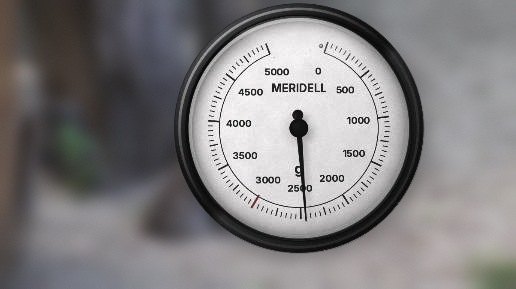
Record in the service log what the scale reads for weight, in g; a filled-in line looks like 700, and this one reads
2450
